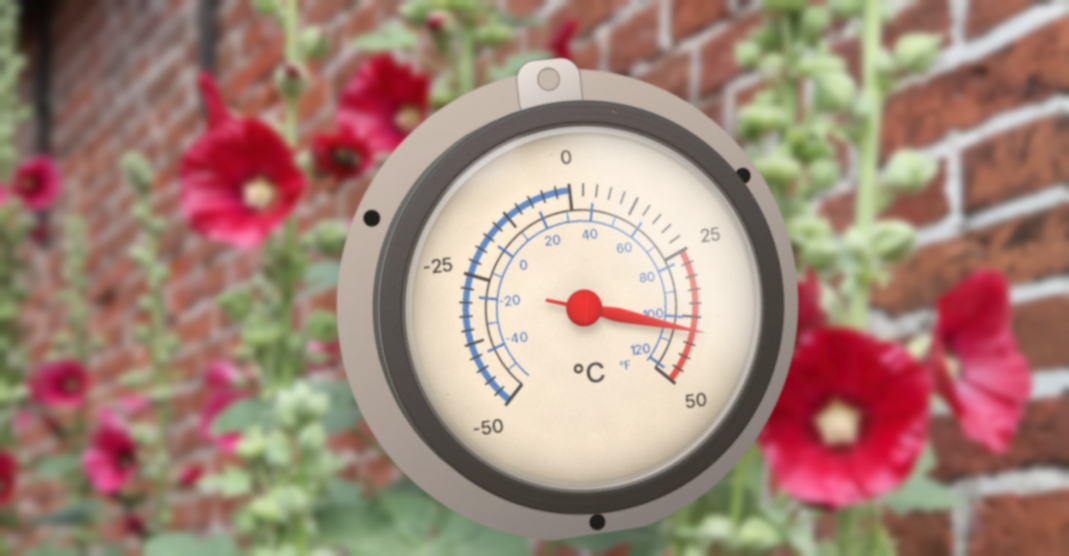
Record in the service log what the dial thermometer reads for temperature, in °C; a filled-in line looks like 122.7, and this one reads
40
